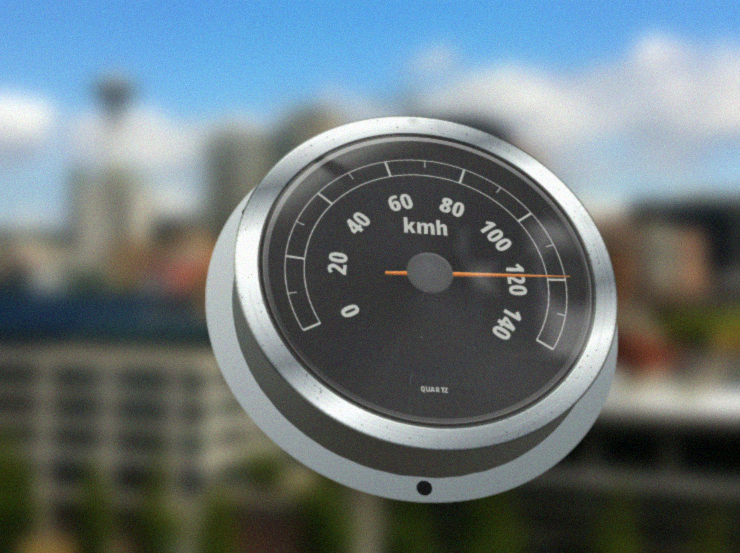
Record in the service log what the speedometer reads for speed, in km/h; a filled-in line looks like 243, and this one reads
120
